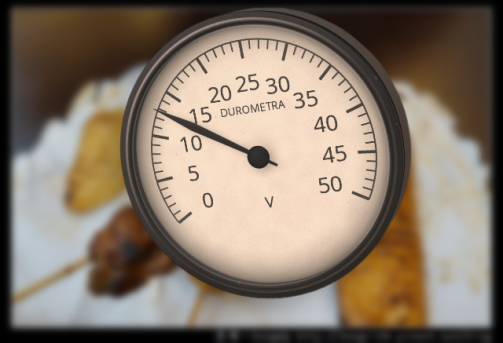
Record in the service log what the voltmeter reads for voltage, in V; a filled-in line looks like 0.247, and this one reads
13
